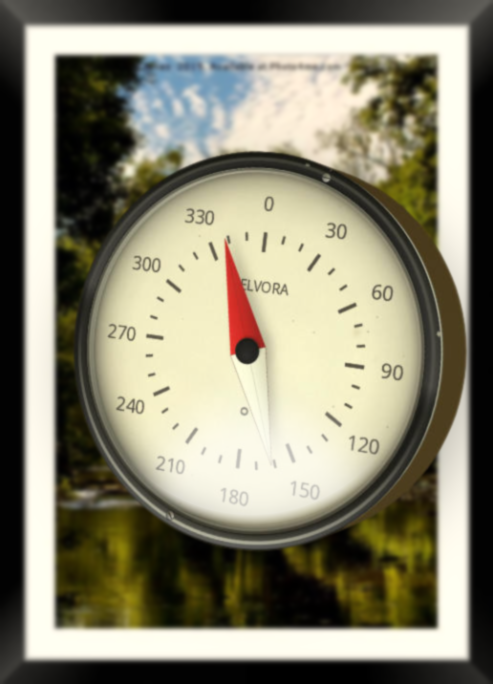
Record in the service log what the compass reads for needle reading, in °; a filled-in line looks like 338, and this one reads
340
